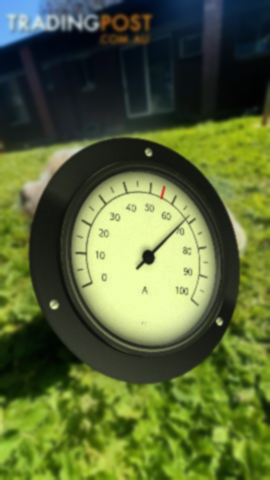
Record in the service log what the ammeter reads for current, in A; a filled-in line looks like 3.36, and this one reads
67.5
